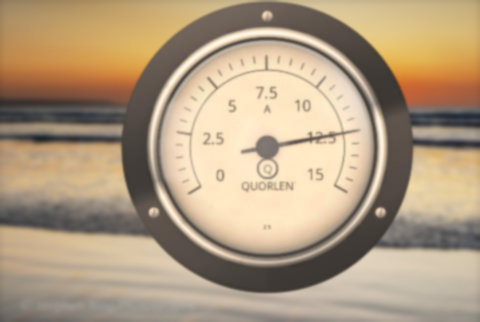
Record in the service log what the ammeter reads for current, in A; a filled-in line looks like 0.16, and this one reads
12.5
